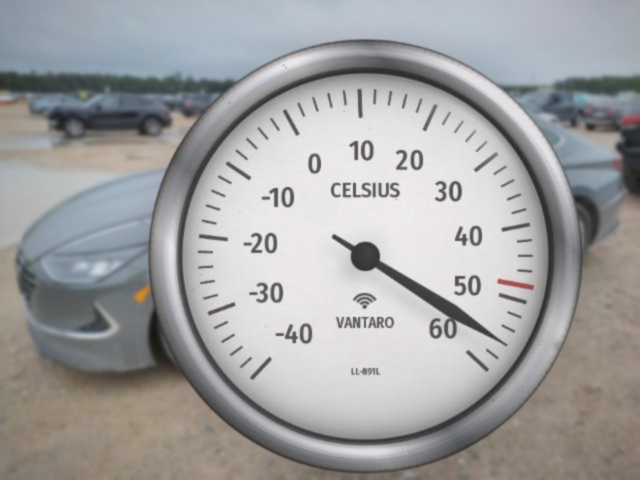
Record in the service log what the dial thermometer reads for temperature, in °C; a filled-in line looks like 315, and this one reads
56
